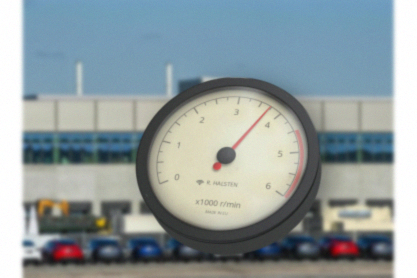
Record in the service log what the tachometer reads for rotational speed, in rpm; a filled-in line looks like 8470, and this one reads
3750
